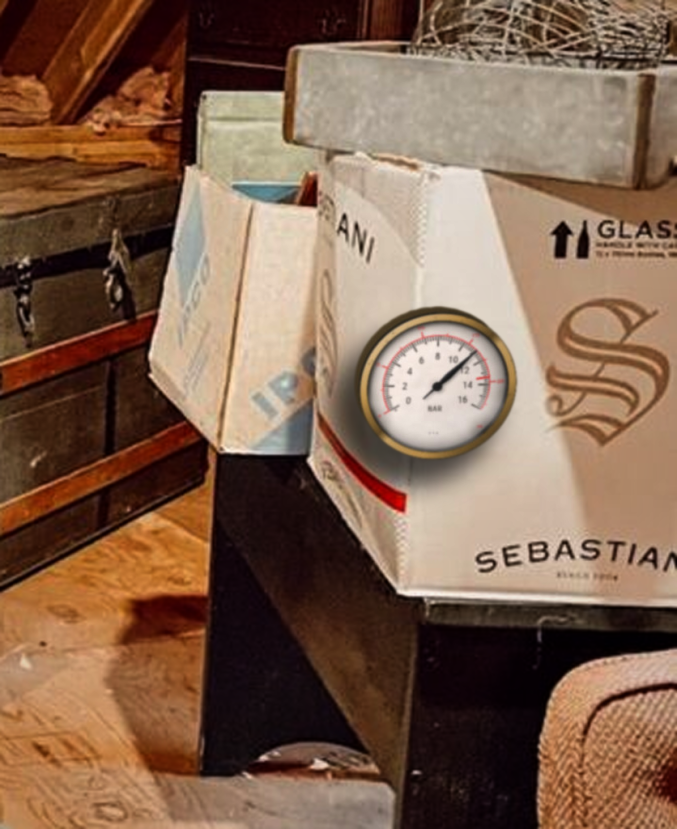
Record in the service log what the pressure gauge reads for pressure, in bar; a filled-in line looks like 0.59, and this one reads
11
